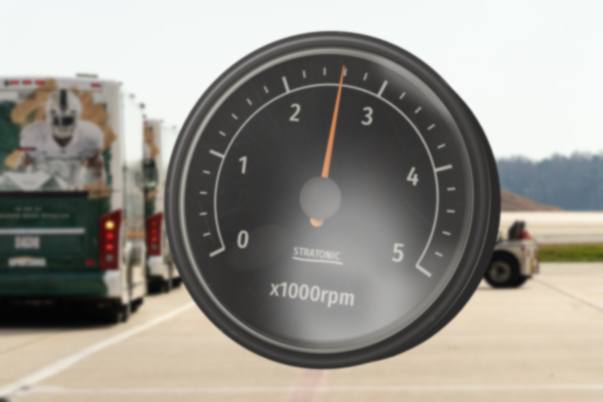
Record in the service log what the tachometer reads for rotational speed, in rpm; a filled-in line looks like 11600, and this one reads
2600
